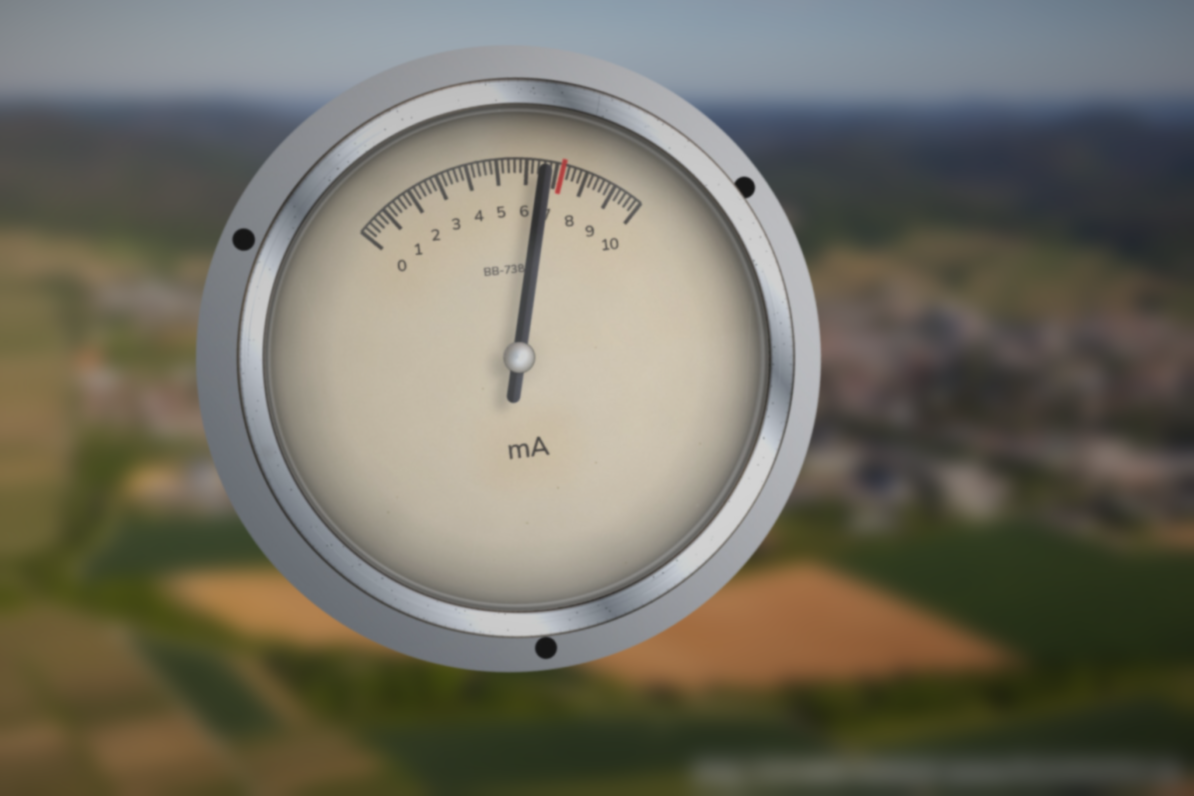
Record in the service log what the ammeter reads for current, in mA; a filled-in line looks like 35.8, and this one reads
6.6
